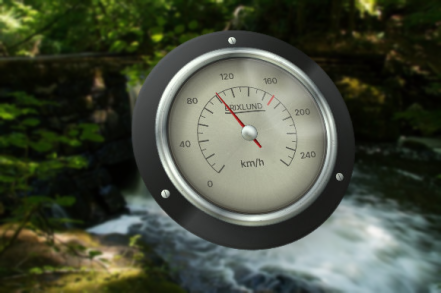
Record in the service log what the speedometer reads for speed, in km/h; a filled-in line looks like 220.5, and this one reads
100
